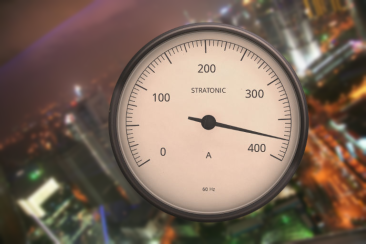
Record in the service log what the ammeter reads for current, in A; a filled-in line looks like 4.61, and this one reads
375
